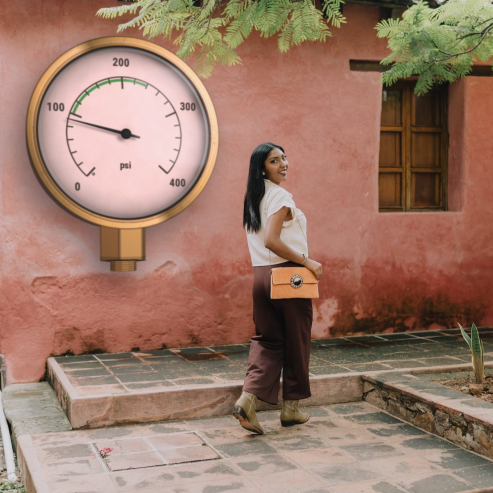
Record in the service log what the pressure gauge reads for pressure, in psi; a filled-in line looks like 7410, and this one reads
90
